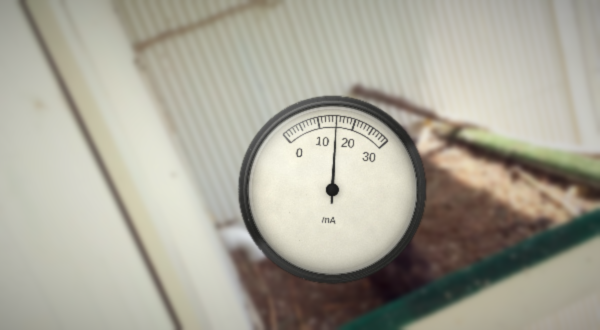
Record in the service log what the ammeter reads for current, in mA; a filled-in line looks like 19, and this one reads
15
